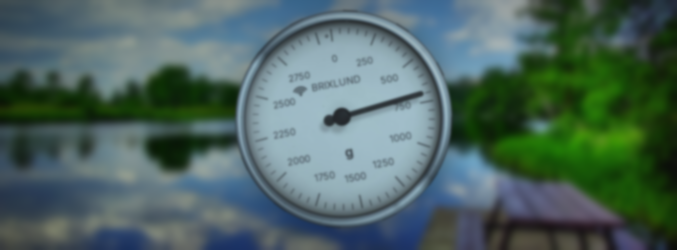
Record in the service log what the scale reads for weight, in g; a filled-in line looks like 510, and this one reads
700
